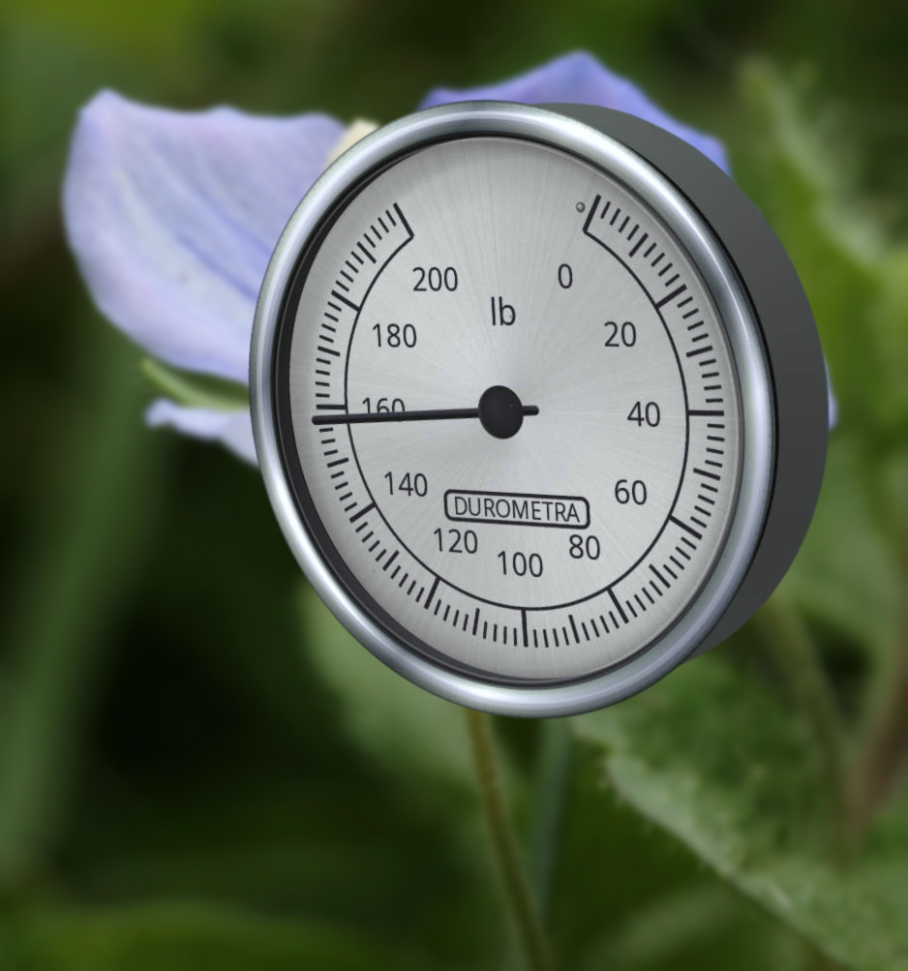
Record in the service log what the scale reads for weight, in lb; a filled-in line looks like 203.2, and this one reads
158
